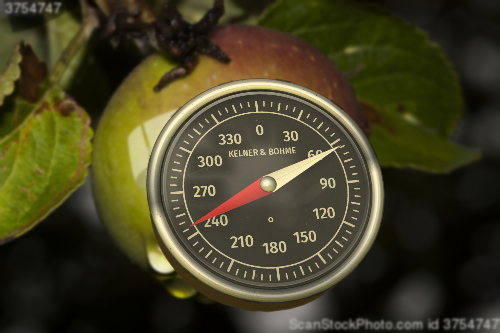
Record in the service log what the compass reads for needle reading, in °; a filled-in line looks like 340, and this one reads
245
